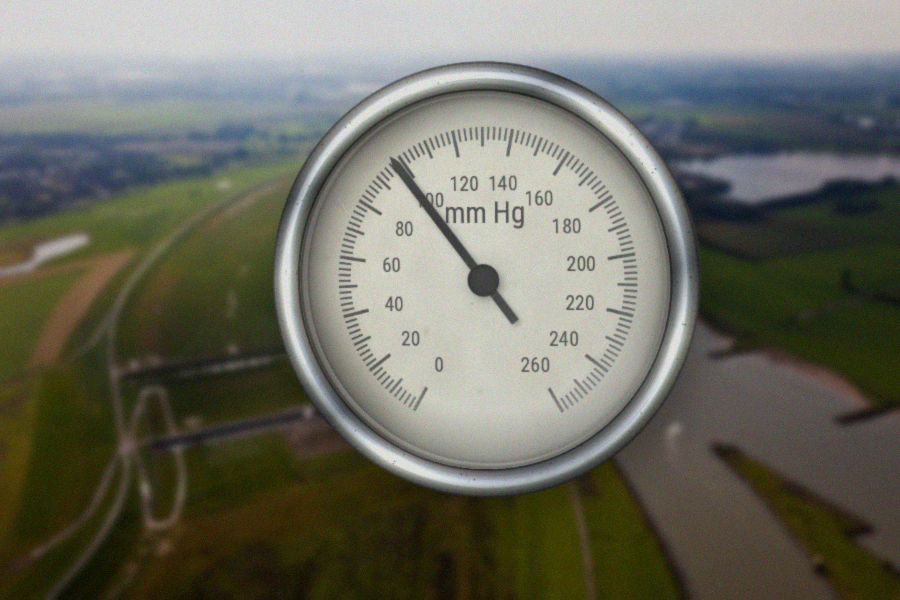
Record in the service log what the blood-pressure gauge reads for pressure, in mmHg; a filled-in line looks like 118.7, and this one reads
98
